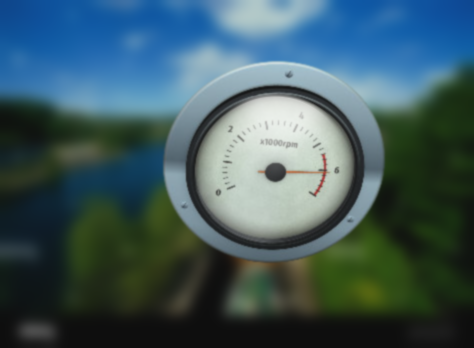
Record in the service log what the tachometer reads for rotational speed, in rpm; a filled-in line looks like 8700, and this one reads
6000
